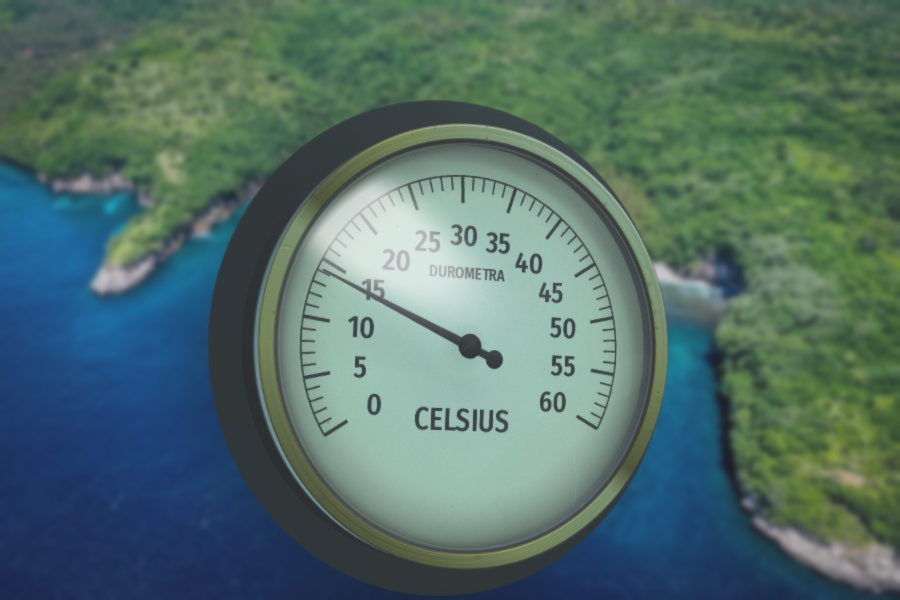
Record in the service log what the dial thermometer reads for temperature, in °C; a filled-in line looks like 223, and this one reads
14
